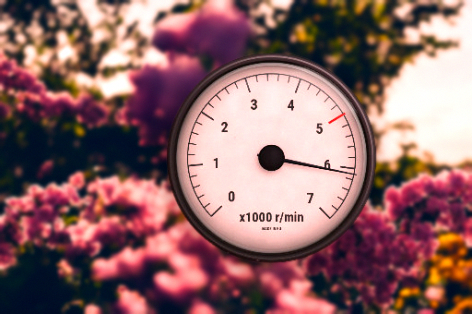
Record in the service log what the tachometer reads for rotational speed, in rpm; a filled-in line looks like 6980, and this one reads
6100
